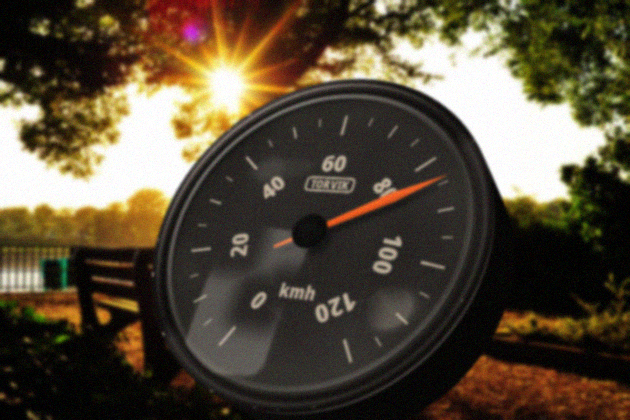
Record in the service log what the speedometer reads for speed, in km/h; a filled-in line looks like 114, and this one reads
85
